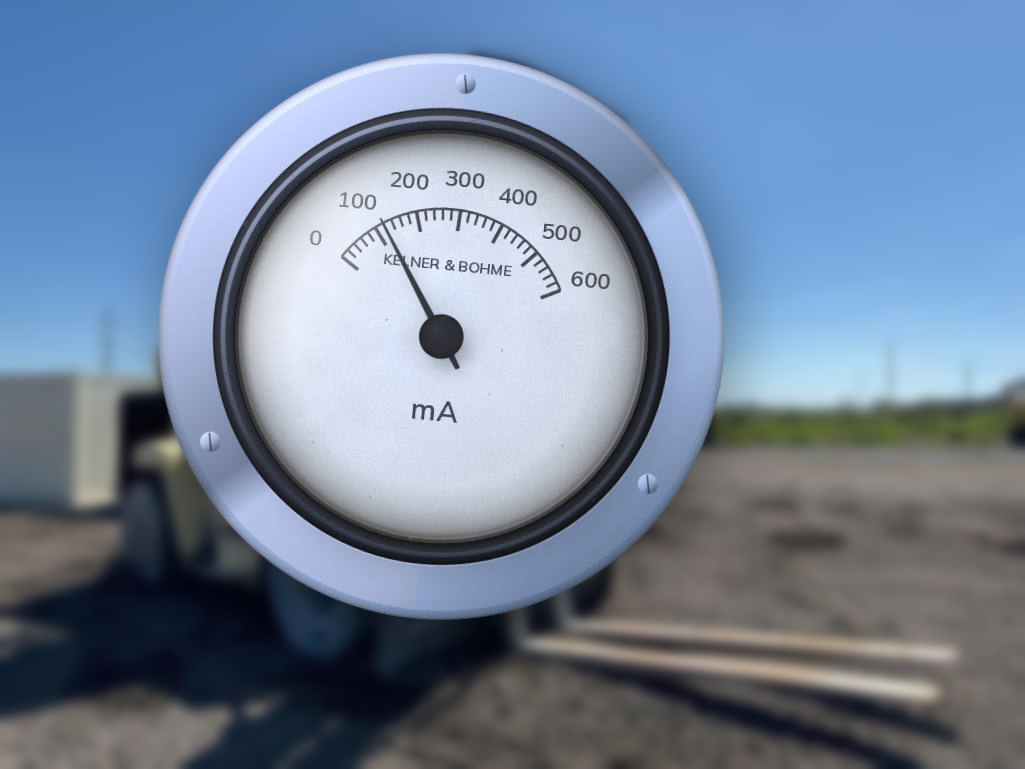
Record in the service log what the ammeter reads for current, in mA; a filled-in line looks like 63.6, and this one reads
120
